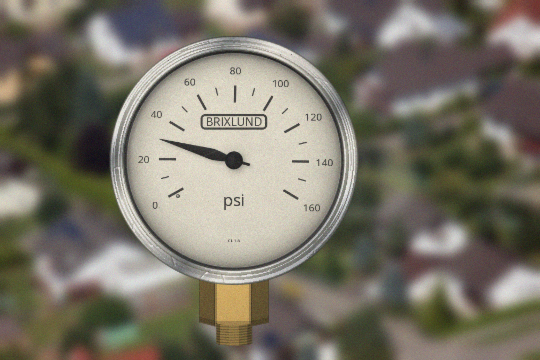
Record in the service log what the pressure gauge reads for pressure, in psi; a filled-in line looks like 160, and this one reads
30
